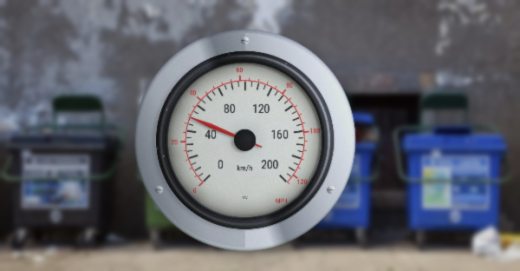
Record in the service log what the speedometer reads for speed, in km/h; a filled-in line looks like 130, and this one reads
50
